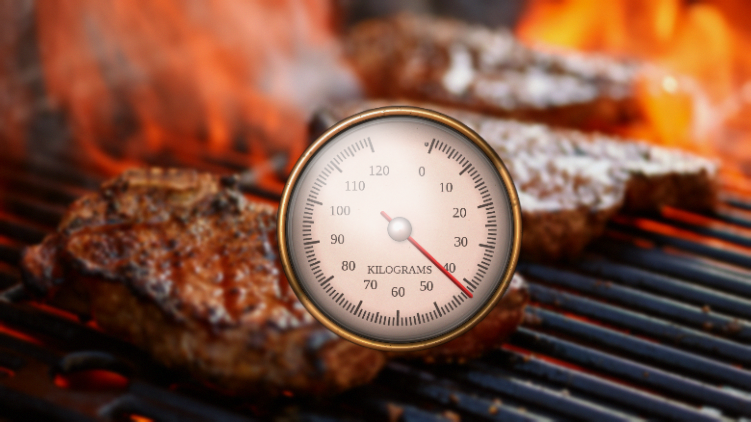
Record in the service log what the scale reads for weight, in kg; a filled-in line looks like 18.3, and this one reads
42
